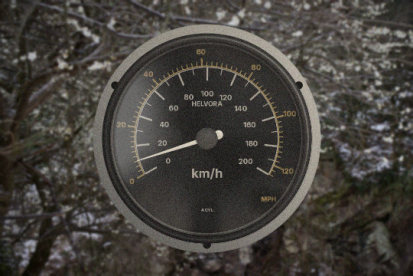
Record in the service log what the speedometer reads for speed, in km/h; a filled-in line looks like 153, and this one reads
10
